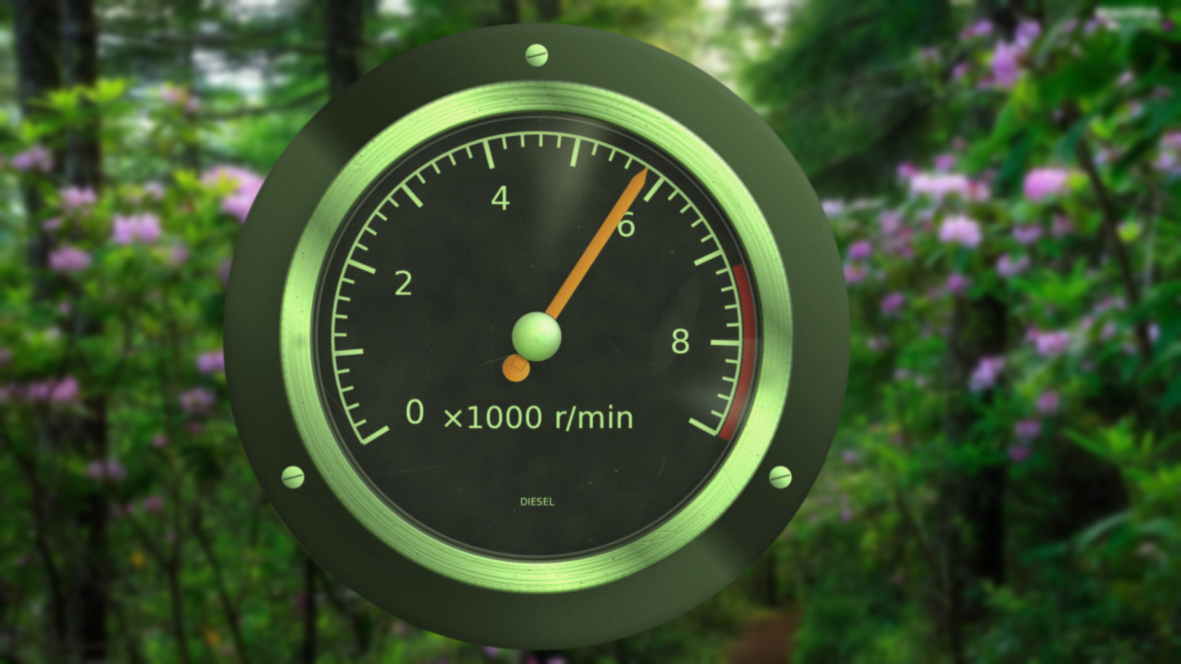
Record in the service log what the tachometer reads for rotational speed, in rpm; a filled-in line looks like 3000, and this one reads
5800
